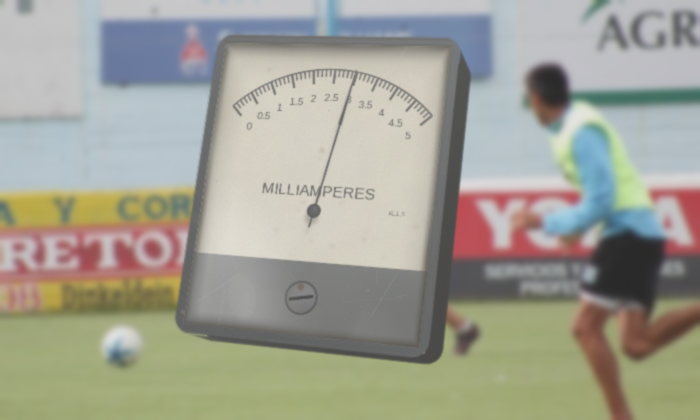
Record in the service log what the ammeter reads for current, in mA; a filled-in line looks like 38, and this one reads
3
